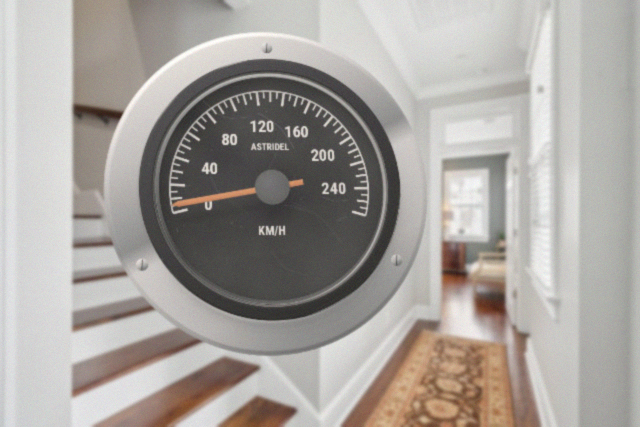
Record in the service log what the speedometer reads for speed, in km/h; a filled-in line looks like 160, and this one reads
5
